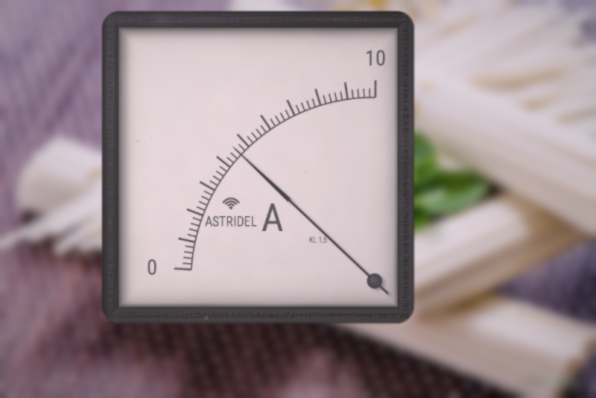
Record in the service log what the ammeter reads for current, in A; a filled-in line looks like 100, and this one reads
4.6
